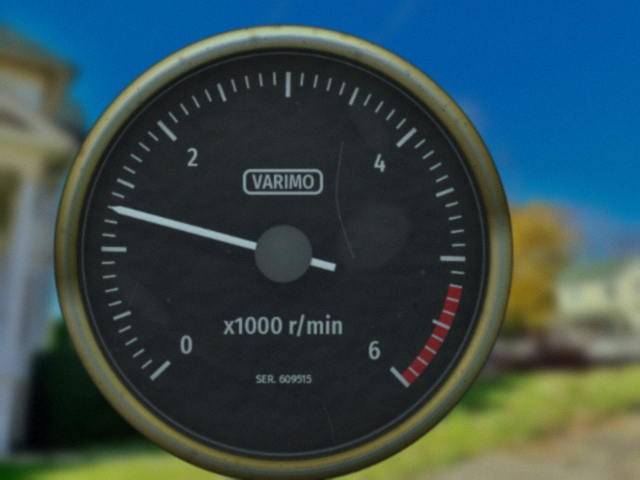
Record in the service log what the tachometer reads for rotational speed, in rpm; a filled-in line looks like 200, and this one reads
1300
